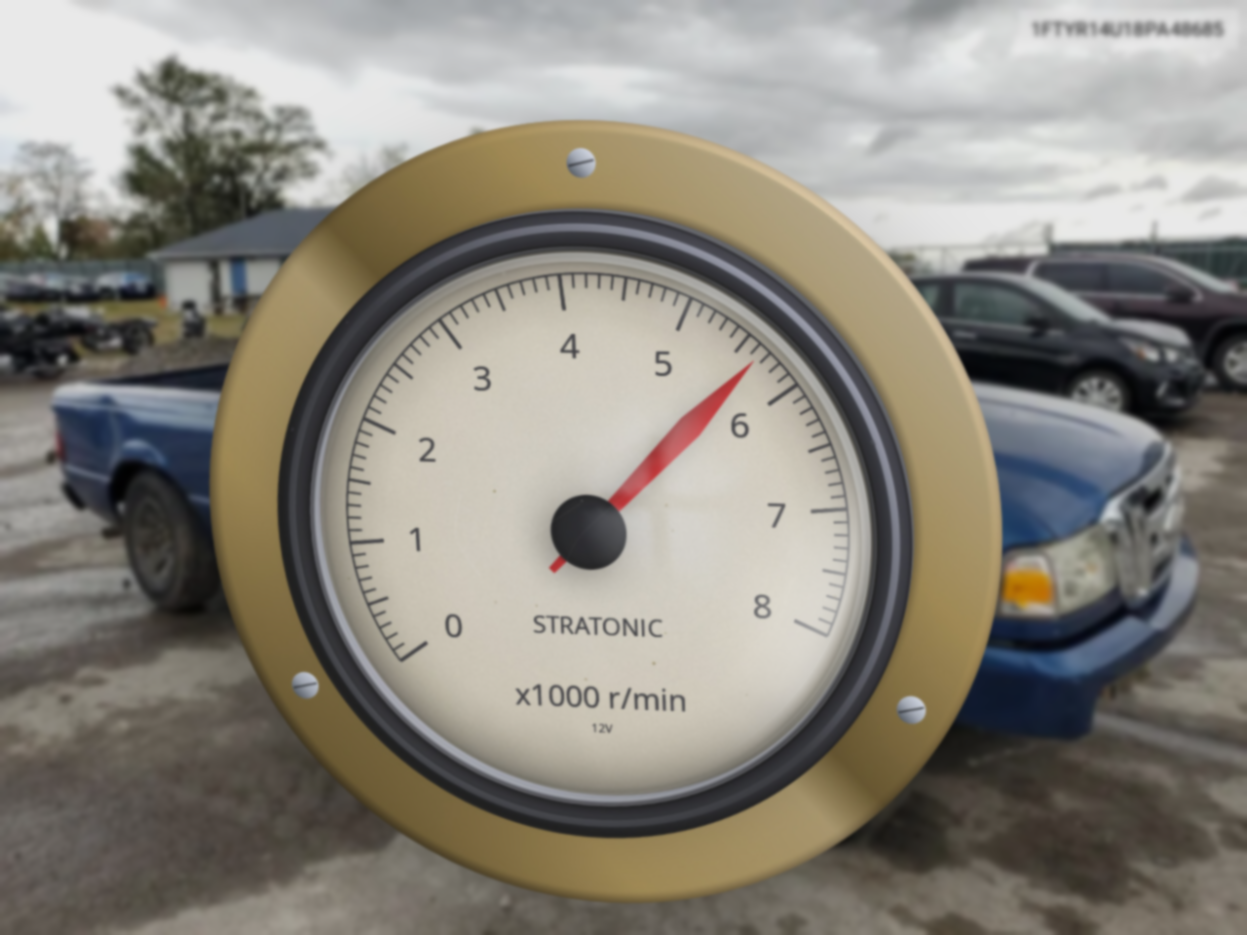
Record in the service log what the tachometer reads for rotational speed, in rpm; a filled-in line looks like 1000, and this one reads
5650
